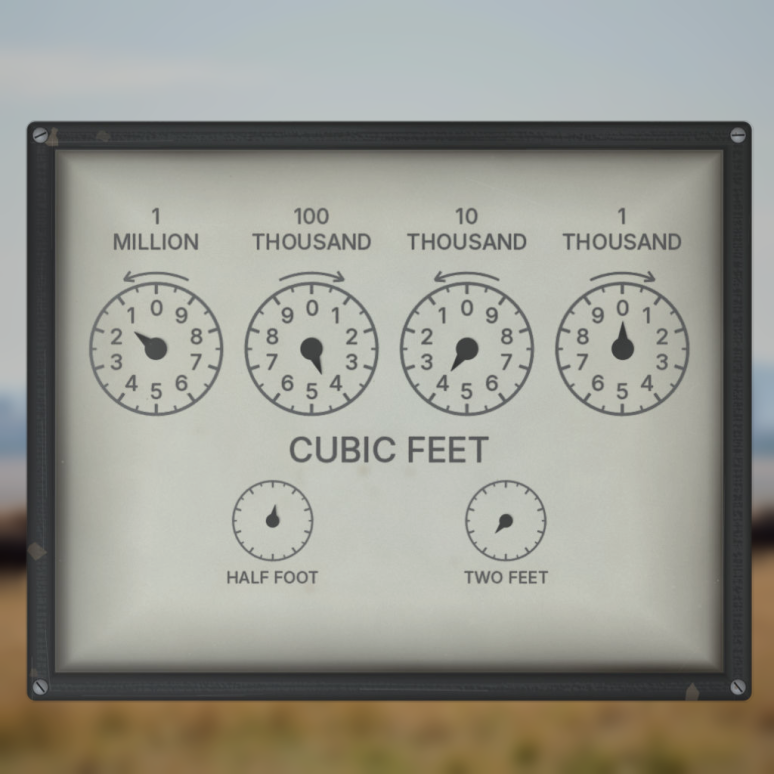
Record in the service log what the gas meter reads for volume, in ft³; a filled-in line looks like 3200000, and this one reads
144000
